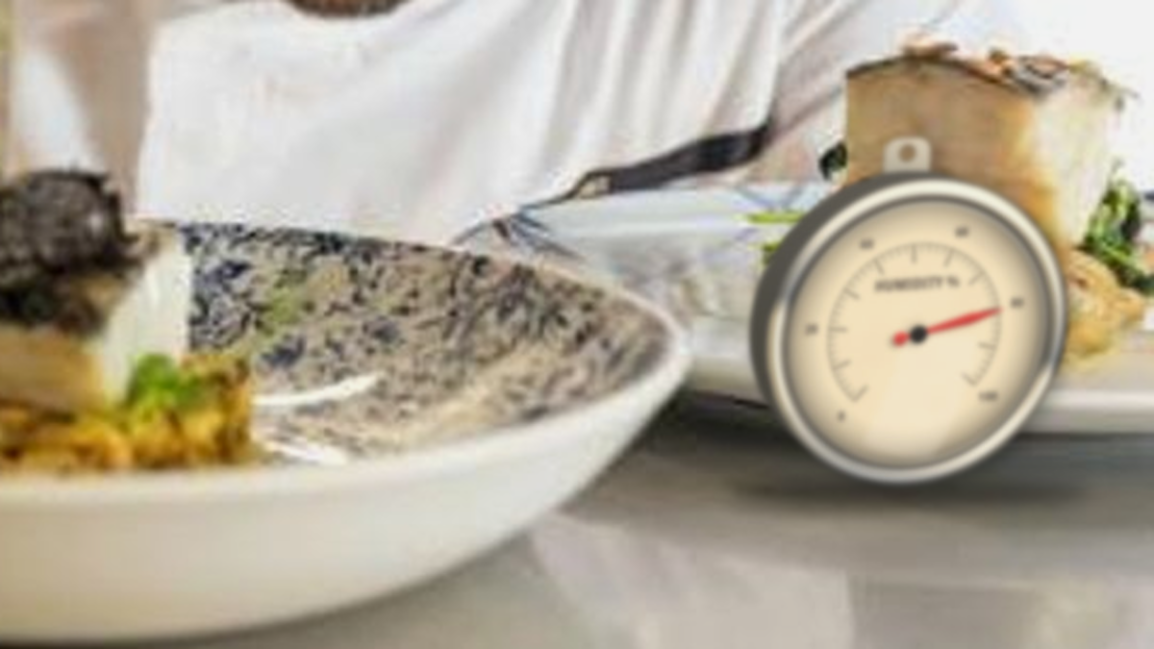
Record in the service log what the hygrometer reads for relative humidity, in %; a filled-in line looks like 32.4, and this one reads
80
